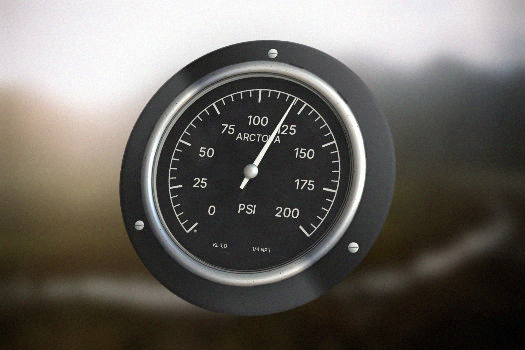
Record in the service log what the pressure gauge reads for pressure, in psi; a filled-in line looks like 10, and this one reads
120
